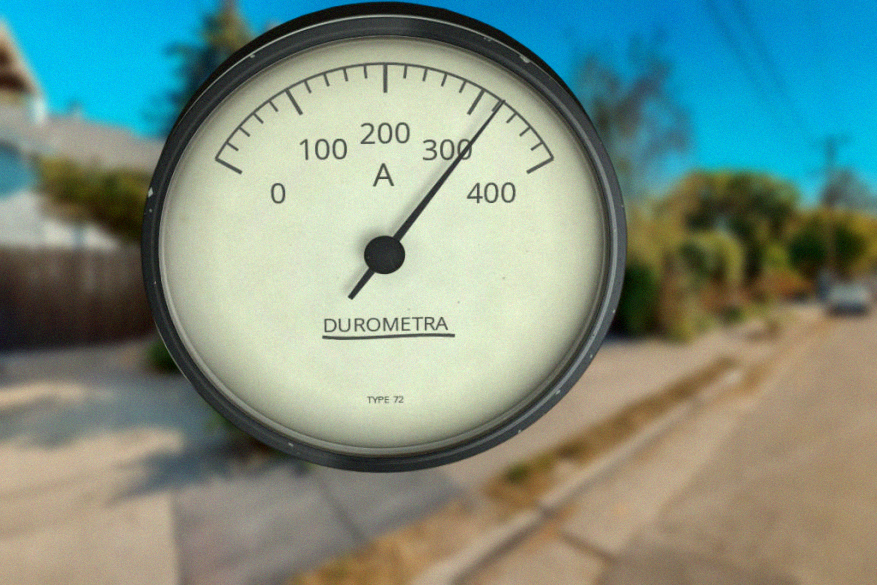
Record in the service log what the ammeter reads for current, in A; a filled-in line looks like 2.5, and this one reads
320
